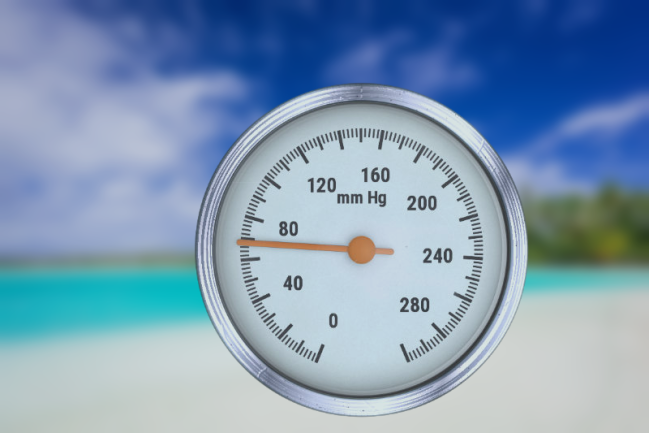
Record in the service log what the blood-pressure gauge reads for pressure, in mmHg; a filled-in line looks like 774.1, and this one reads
68
